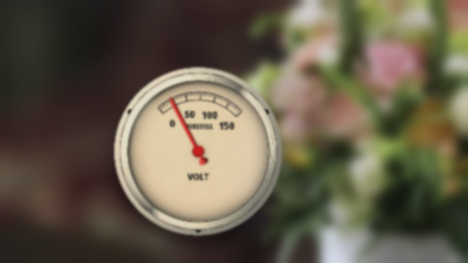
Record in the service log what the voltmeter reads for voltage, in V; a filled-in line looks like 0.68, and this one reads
25
